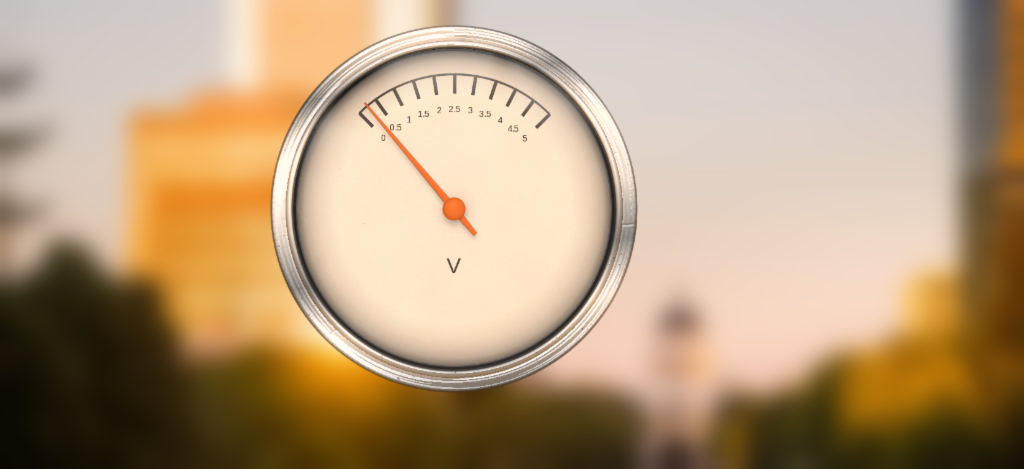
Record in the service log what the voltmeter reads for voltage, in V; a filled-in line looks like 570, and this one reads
0.25
